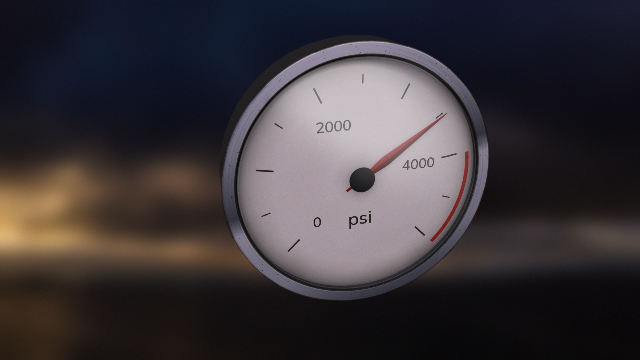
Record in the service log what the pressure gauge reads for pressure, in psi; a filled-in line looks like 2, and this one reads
3500
